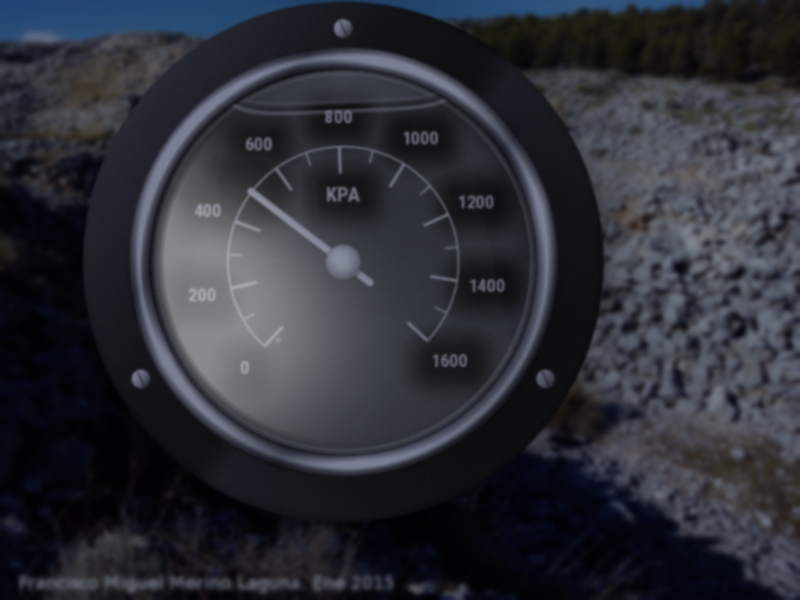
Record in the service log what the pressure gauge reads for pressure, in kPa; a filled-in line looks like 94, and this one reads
500
